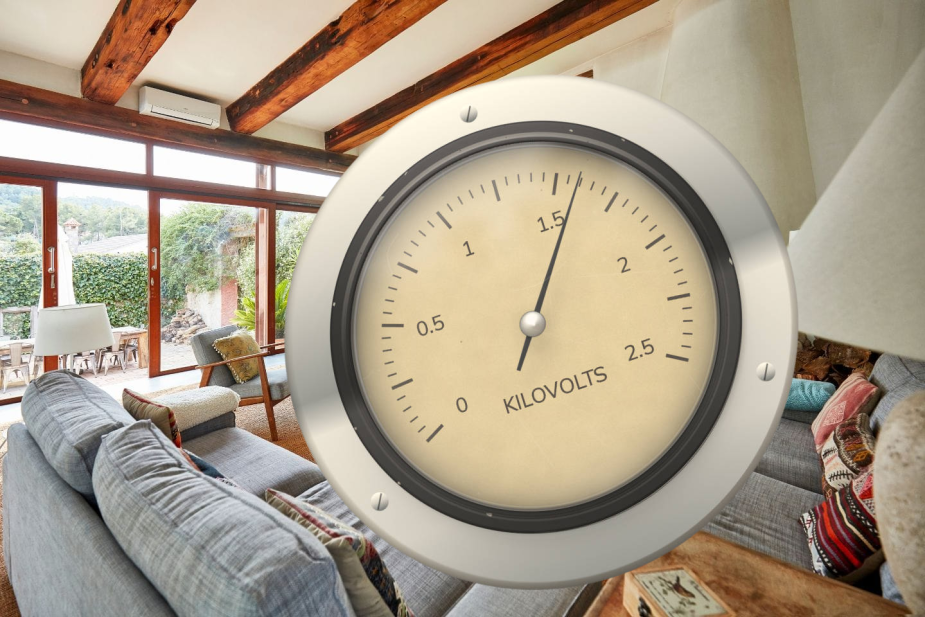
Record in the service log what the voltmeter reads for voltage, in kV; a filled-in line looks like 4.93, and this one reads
1.6
